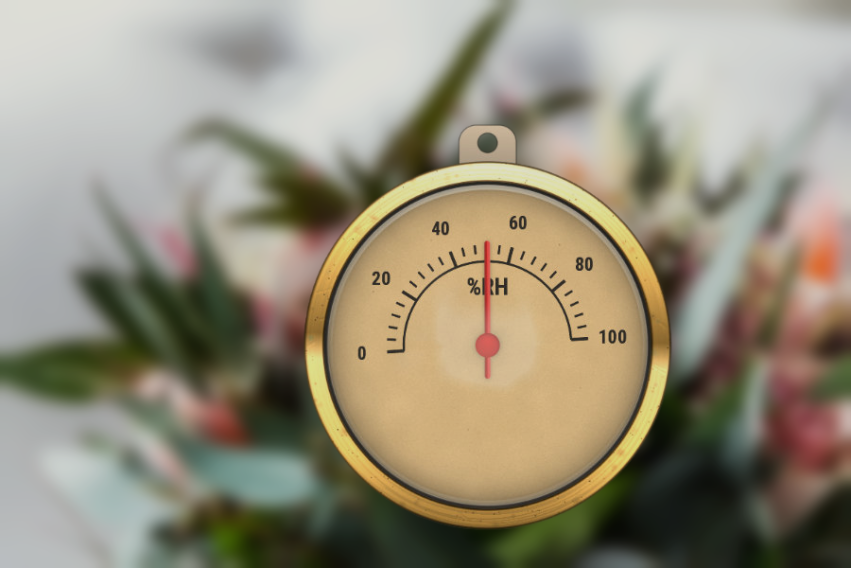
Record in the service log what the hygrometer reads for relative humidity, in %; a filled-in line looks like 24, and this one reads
52
